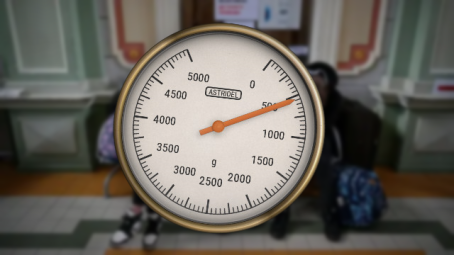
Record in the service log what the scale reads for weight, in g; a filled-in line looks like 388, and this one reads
550
